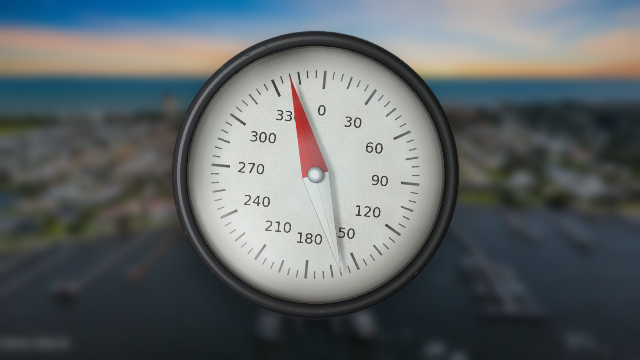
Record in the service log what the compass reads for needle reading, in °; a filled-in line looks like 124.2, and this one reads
340
